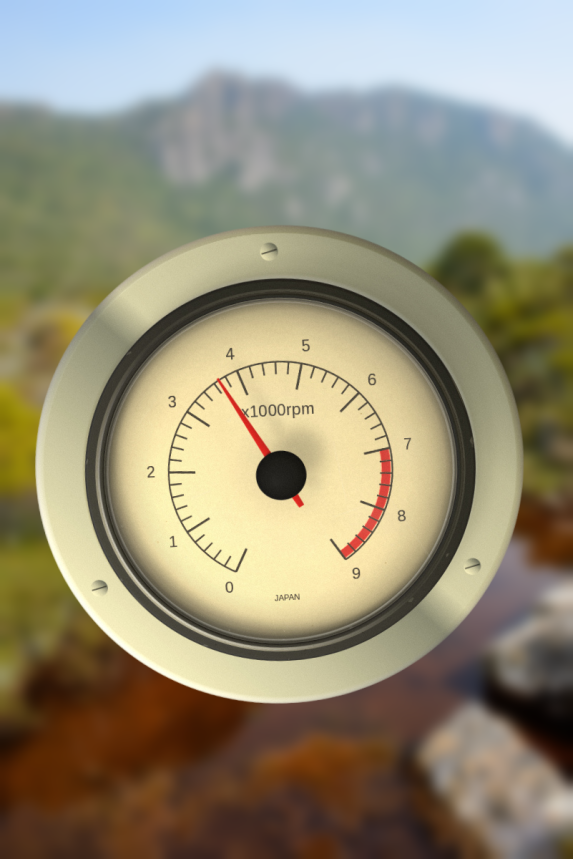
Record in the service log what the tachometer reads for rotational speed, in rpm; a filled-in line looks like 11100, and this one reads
3700
